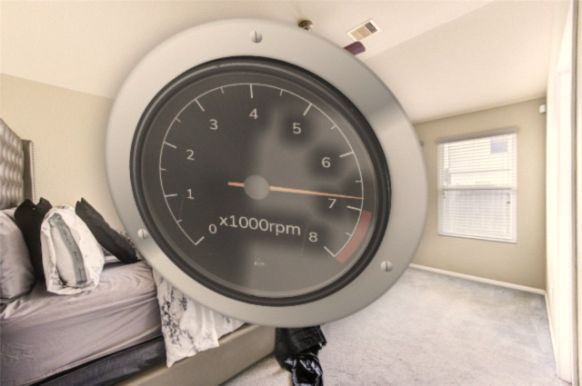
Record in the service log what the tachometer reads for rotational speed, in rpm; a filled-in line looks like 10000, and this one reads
6750
